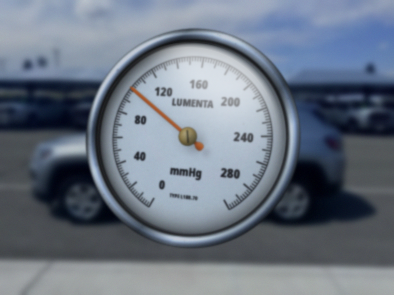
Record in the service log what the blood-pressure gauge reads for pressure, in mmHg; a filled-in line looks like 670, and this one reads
100
